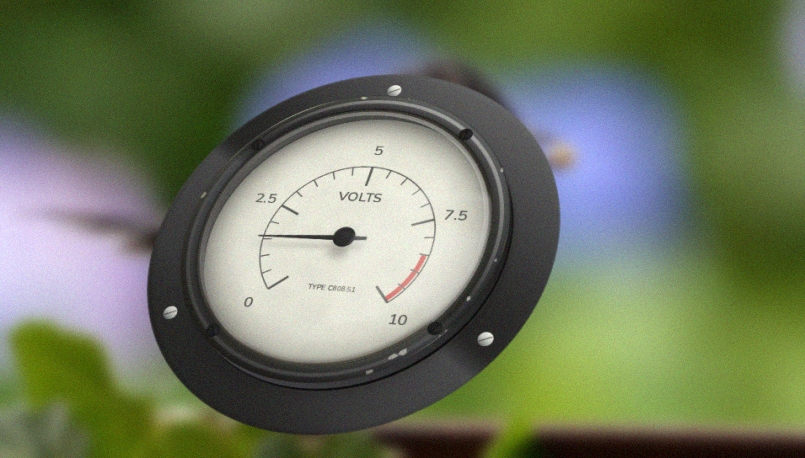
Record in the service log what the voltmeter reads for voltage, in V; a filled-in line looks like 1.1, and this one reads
1.5
